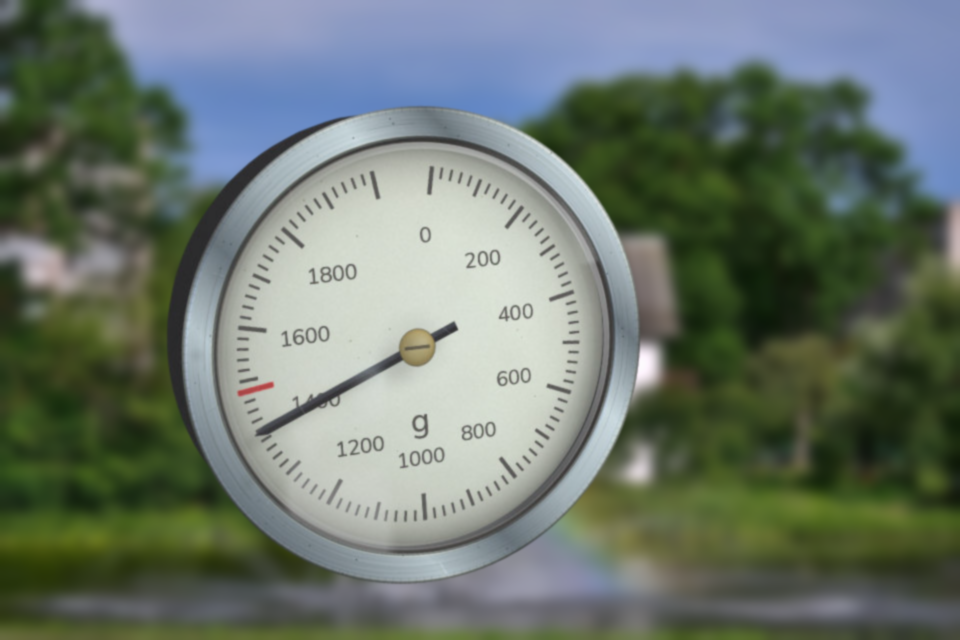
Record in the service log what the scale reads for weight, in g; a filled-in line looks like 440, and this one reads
1400
